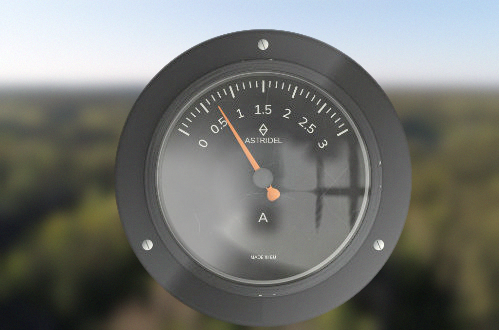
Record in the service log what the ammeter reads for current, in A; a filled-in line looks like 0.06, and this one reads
0.7
